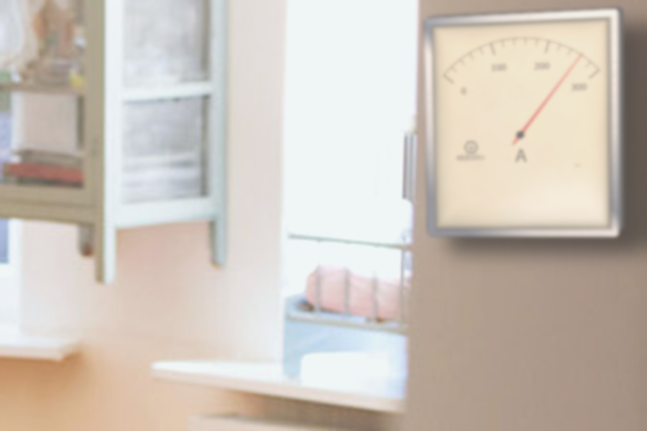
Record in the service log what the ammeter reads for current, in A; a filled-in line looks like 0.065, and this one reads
260
